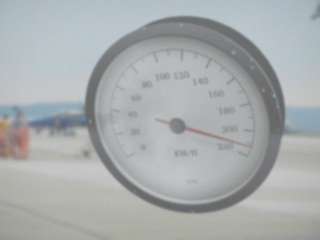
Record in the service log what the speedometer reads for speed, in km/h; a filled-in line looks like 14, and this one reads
210
